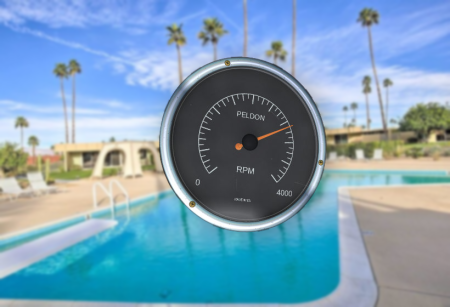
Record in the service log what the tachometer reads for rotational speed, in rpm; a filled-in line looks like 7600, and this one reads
2900
